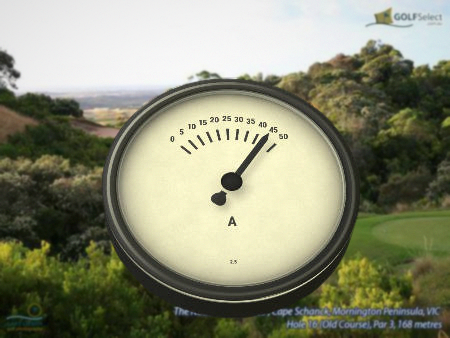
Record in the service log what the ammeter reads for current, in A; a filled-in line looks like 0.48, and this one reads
45
